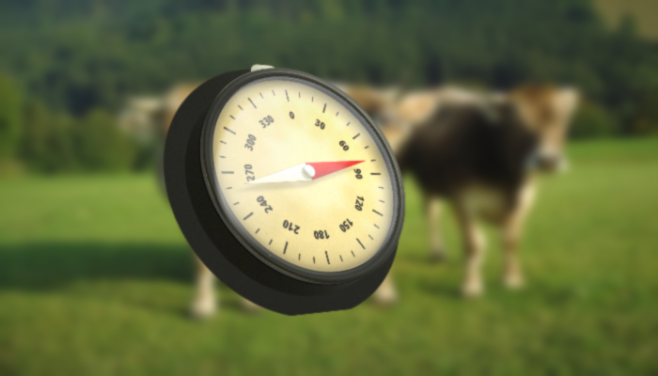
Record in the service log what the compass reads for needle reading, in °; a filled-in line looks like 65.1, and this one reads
80
